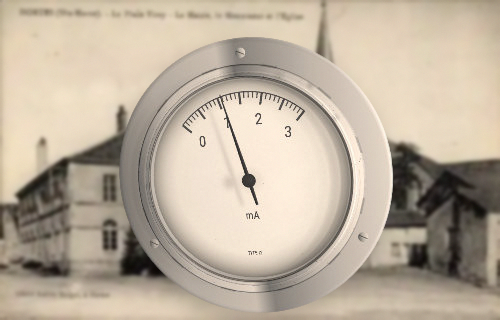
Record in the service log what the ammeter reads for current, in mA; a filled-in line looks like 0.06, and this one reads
1.1
